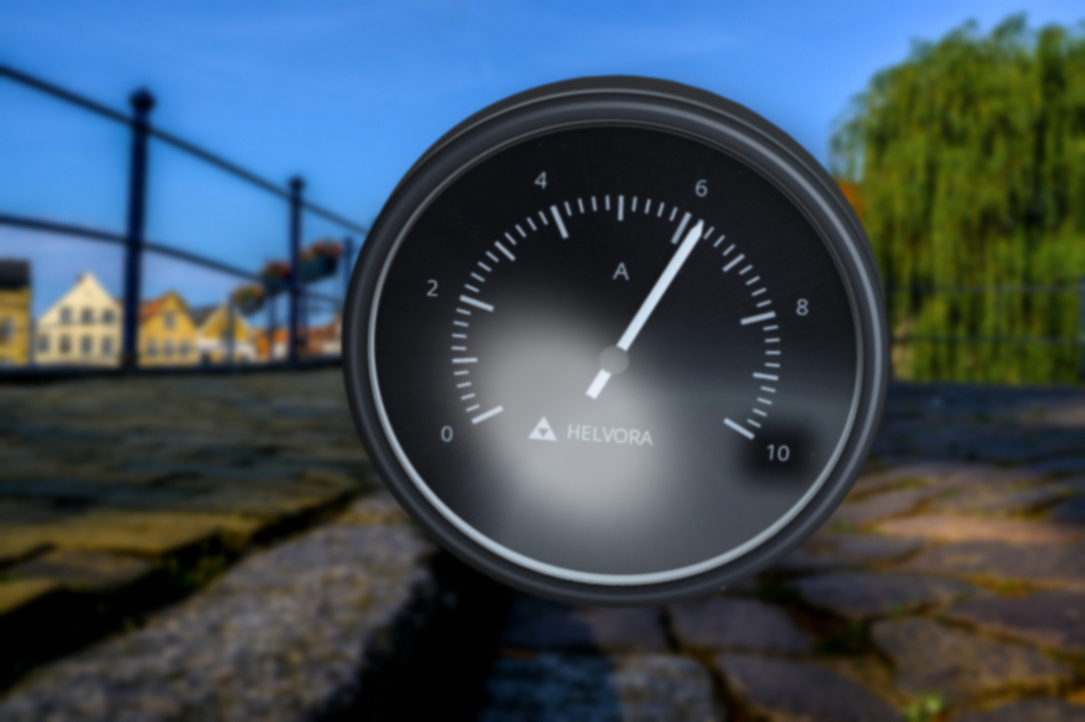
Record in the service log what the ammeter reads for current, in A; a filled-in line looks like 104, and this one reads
6.2
